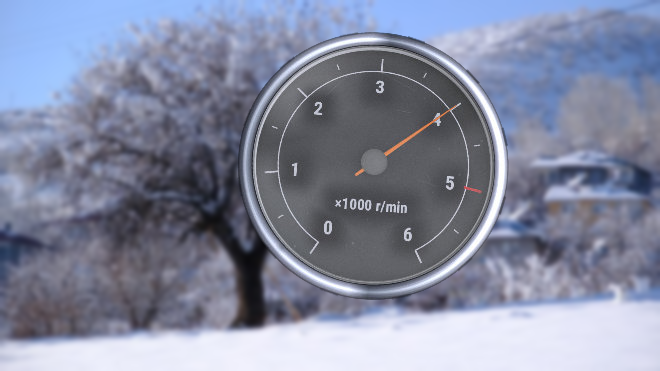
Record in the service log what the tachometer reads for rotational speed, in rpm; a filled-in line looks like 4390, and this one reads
4000
